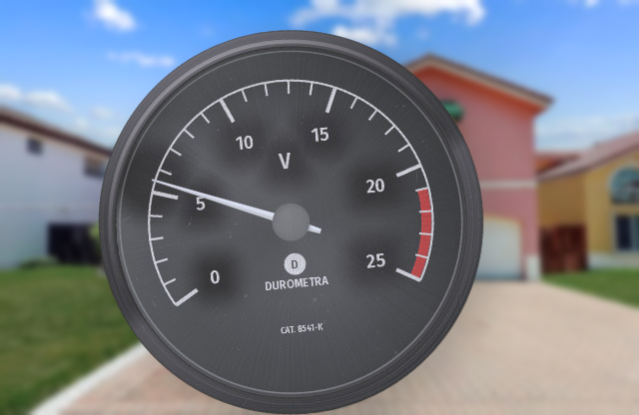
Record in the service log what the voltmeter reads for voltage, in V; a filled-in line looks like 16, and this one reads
5.5
